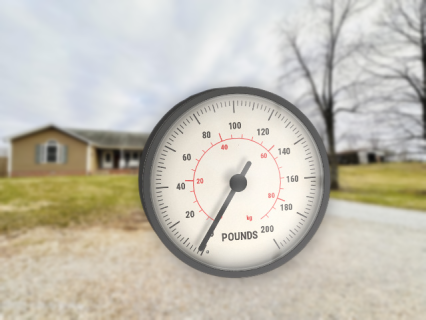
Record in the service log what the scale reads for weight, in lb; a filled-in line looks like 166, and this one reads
2
